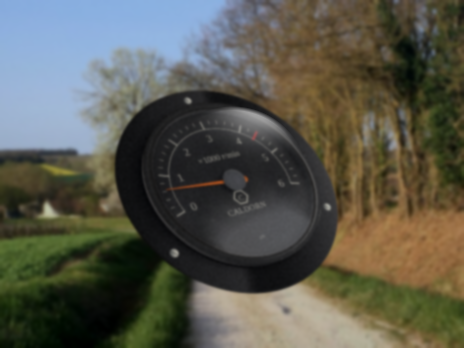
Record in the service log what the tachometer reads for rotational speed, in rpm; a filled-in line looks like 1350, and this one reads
600
